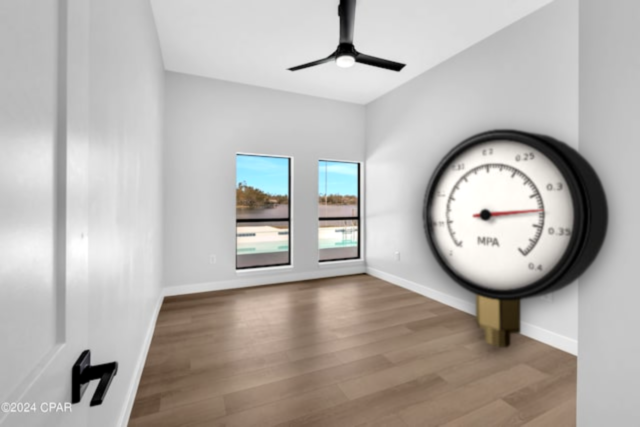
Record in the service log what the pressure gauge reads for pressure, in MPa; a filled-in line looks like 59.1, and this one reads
0.325
